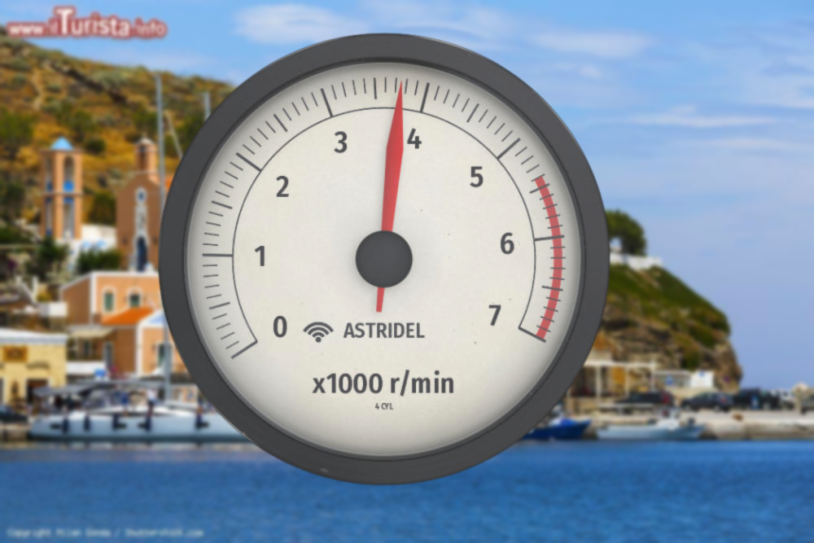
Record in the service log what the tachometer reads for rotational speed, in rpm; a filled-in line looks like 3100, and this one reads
3750
